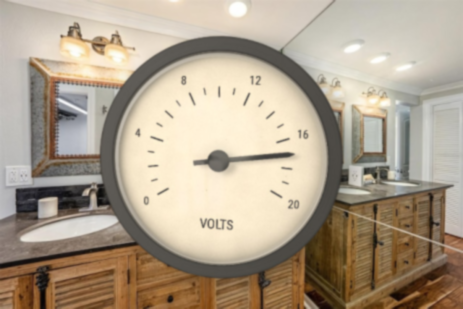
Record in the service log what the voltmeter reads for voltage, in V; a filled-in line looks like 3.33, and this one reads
17
